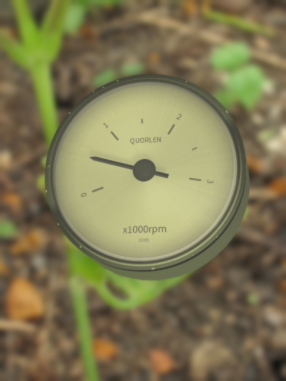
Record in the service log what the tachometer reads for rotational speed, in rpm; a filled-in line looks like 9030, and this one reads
500
